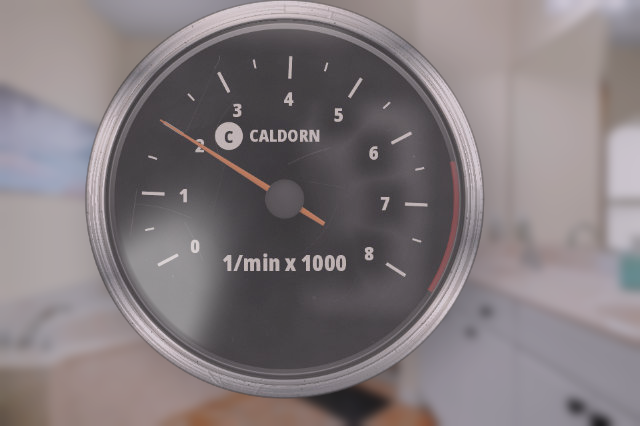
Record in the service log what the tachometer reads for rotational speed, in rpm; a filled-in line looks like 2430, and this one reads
2000
